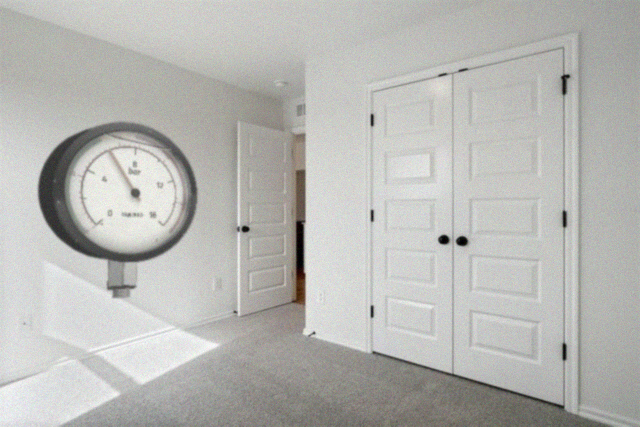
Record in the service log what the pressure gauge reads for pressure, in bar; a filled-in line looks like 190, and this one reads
6
